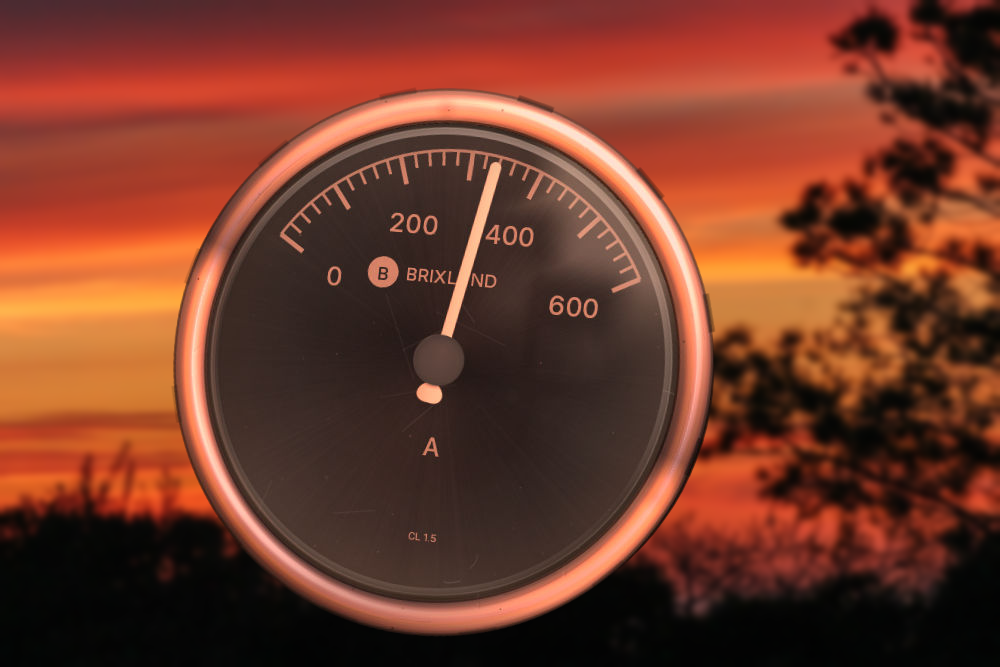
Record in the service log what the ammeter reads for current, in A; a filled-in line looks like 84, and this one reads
340
